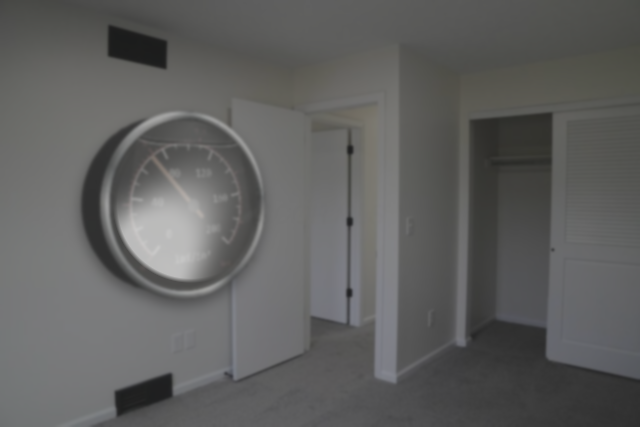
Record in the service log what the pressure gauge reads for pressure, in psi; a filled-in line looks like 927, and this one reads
70
